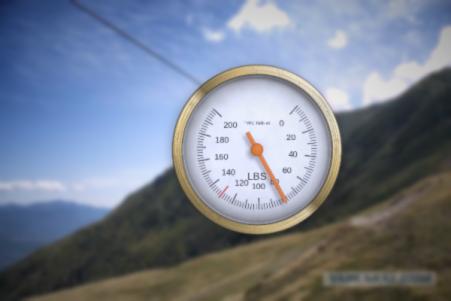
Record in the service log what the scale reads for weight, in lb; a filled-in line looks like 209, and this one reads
80
